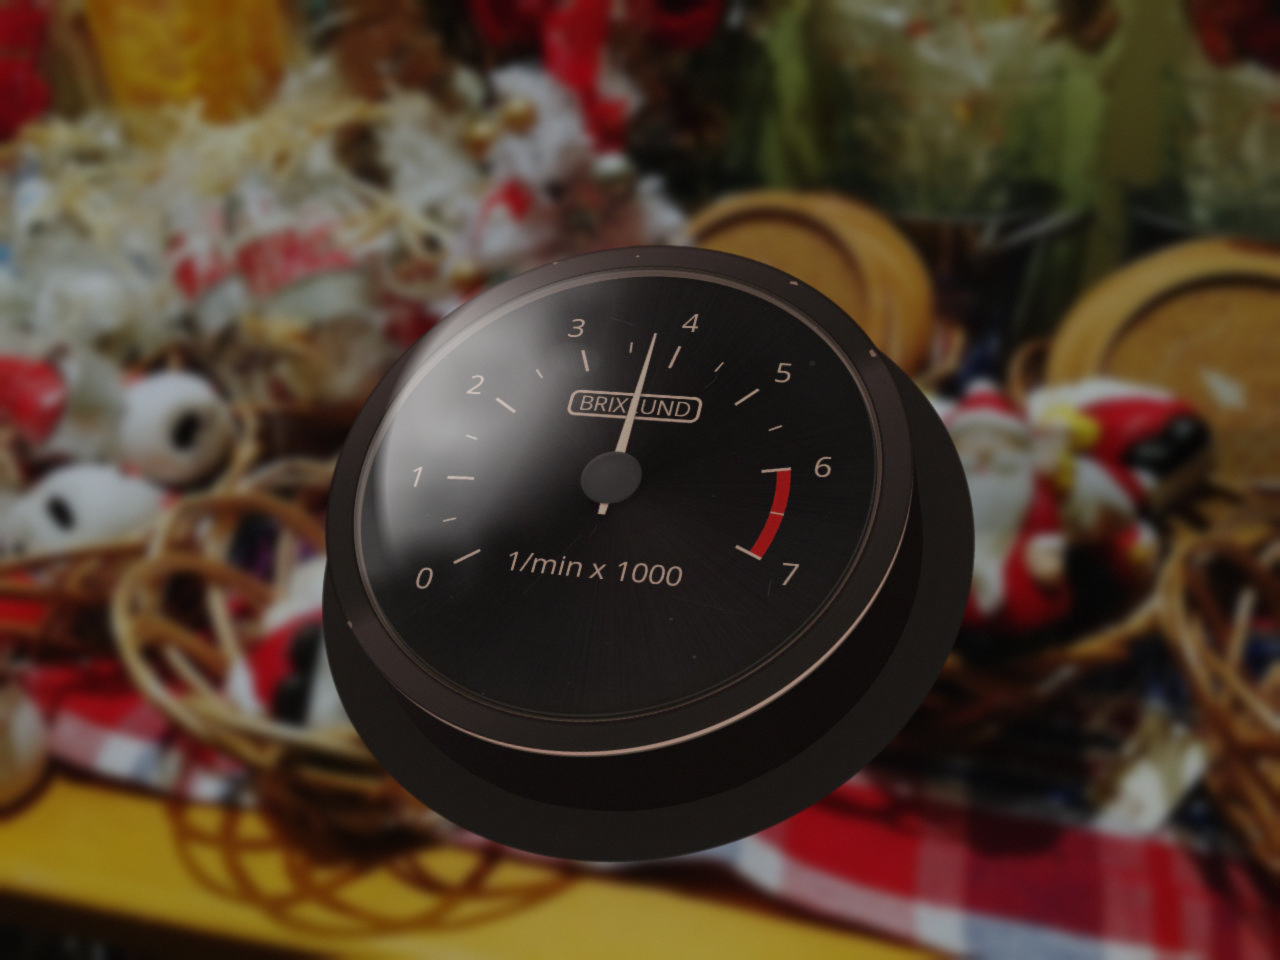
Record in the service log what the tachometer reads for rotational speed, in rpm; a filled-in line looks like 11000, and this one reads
3750
